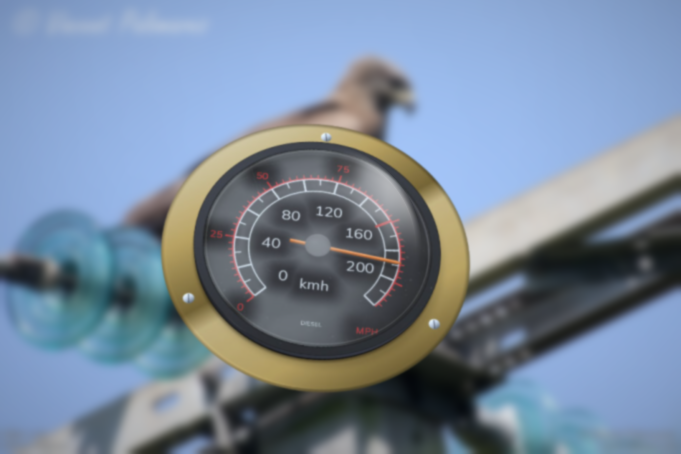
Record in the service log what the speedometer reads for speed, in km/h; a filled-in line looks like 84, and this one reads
190
